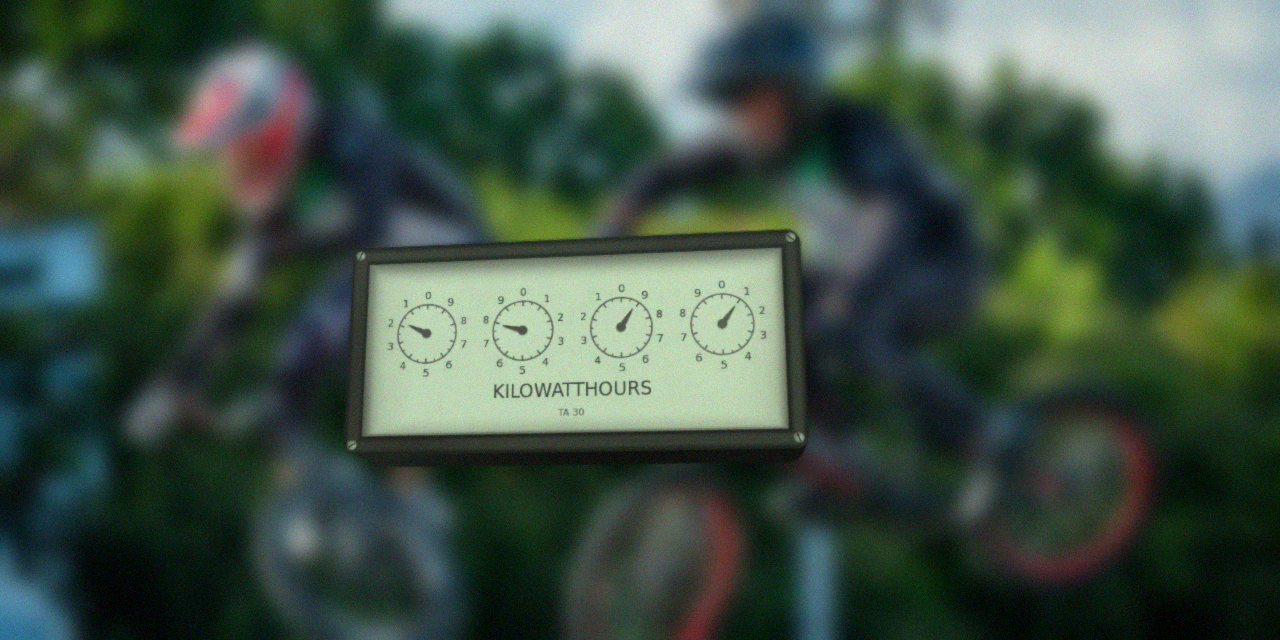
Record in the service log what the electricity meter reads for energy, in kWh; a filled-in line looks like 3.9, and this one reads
1791
